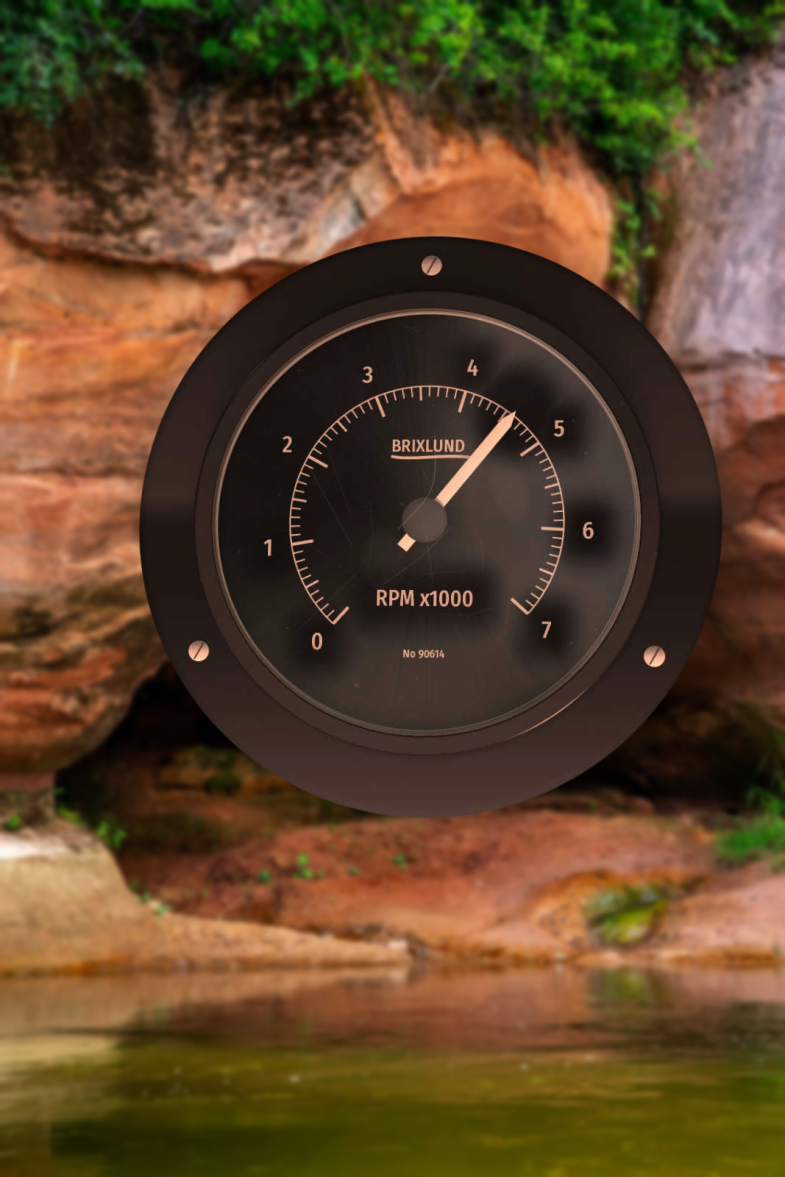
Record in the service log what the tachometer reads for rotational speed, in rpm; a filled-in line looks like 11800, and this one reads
4600
